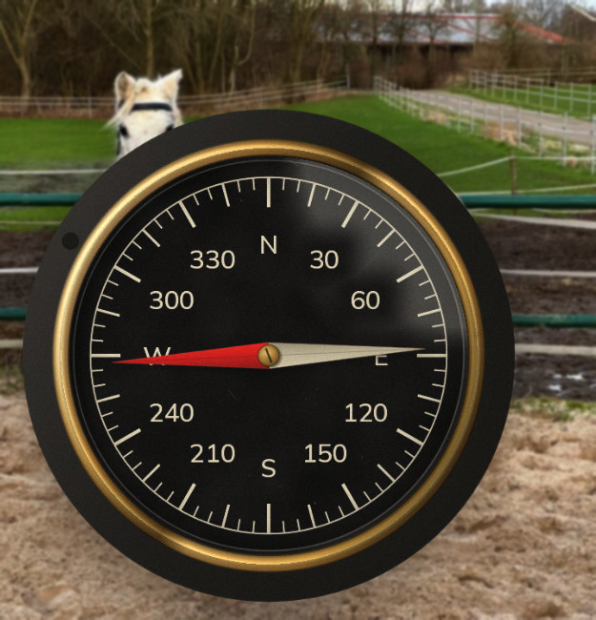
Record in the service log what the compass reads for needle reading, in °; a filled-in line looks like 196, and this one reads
267.5
